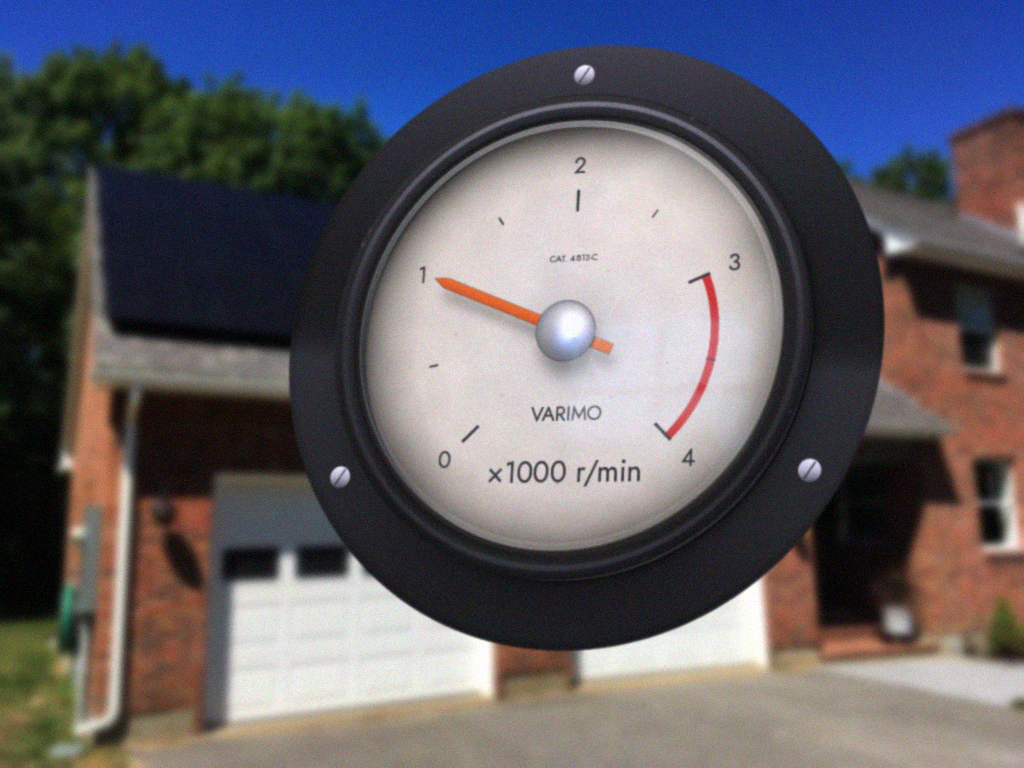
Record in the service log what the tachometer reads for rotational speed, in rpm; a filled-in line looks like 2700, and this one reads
1000
